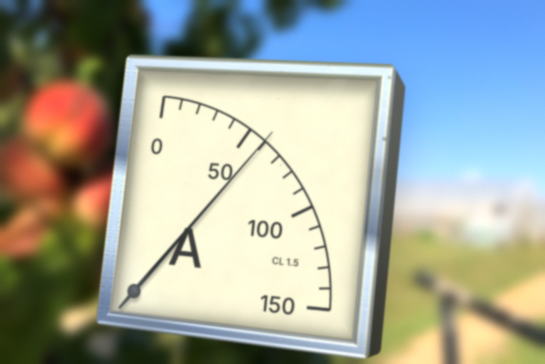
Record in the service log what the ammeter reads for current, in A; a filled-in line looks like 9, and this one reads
60
